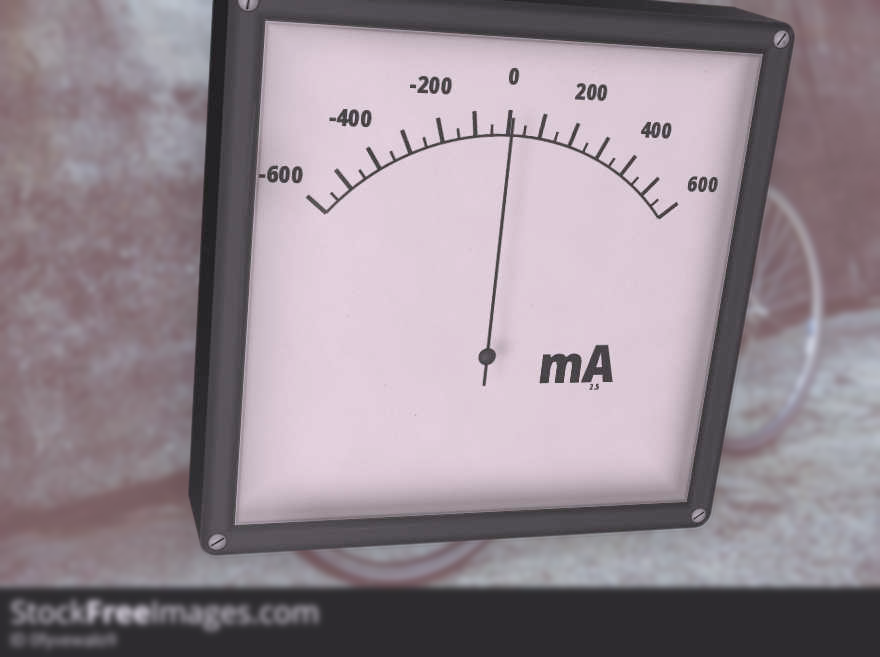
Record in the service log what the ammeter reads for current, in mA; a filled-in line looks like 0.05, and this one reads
0
